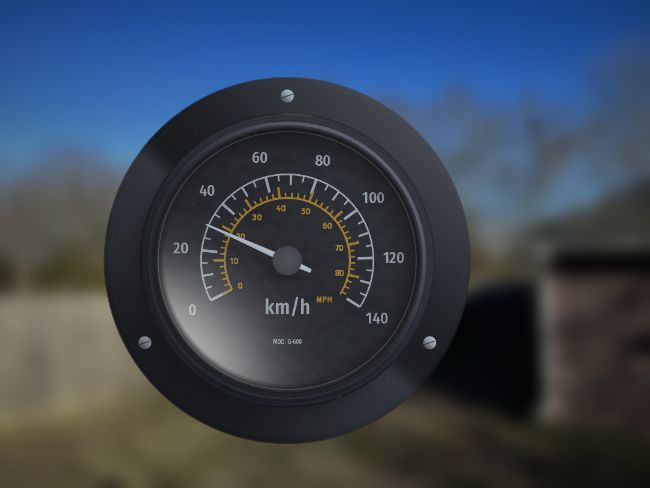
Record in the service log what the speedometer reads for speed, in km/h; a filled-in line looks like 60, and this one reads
30
